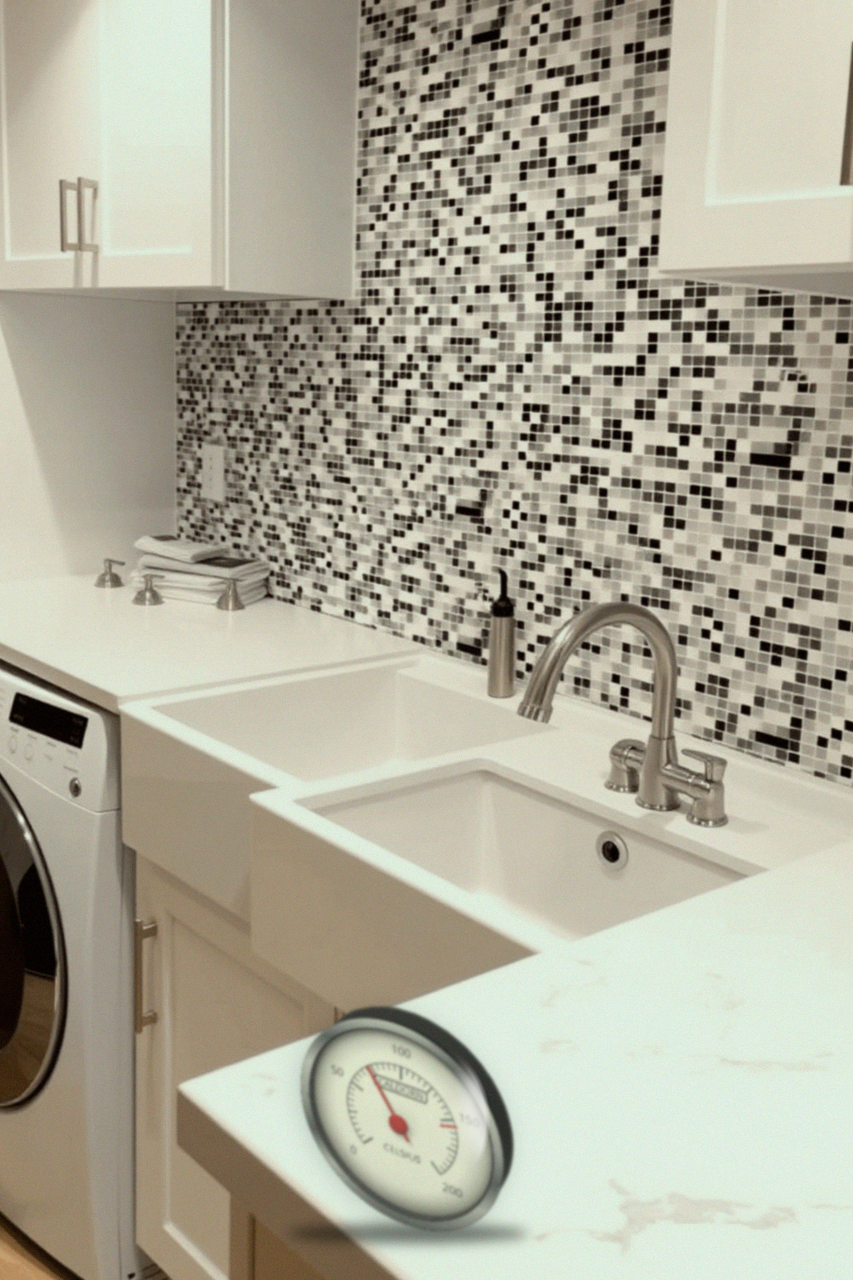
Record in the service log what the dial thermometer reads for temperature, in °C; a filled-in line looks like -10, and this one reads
75
